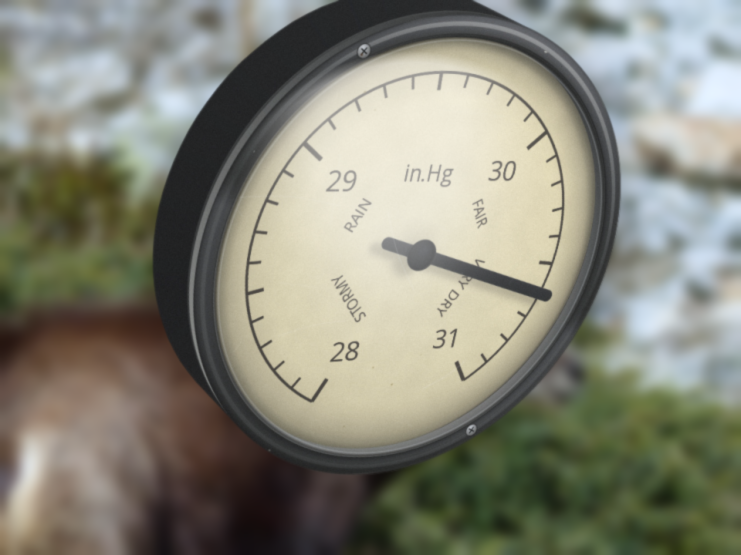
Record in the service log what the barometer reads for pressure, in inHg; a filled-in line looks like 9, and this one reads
30.6
